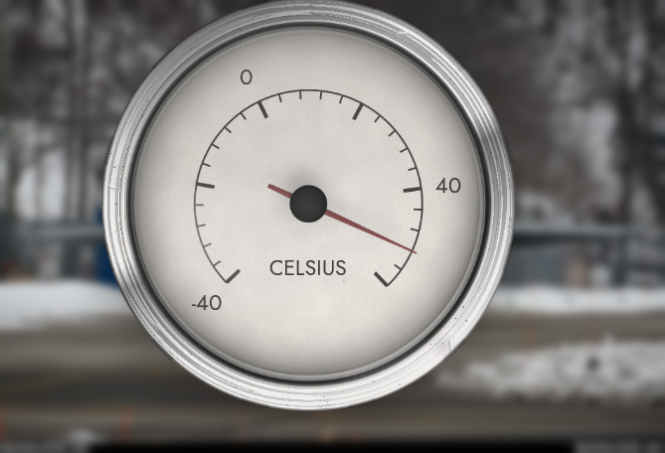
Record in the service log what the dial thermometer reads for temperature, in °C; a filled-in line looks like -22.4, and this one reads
52
